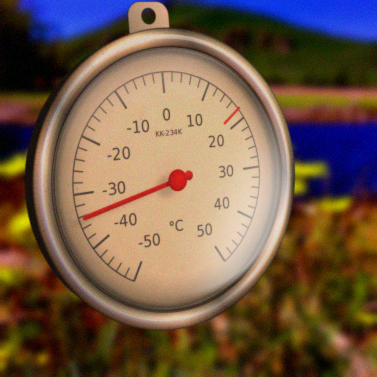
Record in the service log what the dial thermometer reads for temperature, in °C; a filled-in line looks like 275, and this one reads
-34
